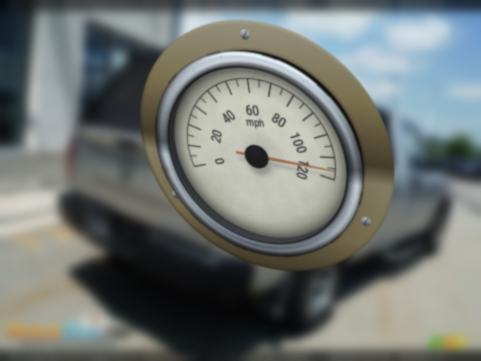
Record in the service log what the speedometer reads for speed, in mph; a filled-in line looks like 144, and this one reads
115
